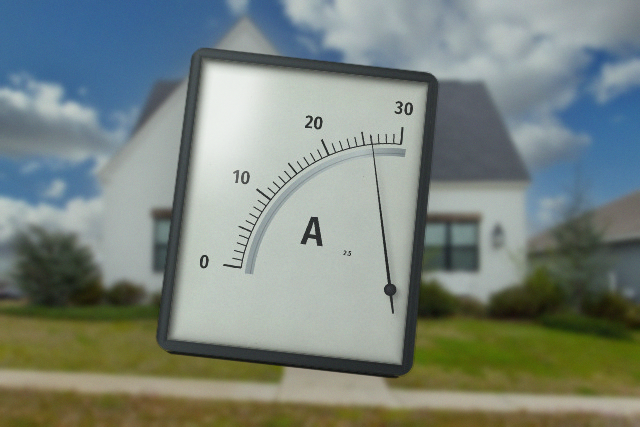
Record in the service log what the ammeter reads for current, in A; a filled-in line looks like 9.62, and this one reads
26
